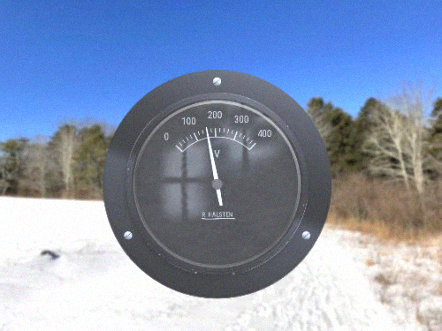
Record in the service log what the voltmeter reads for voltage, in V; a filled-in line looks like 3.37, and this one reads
160
